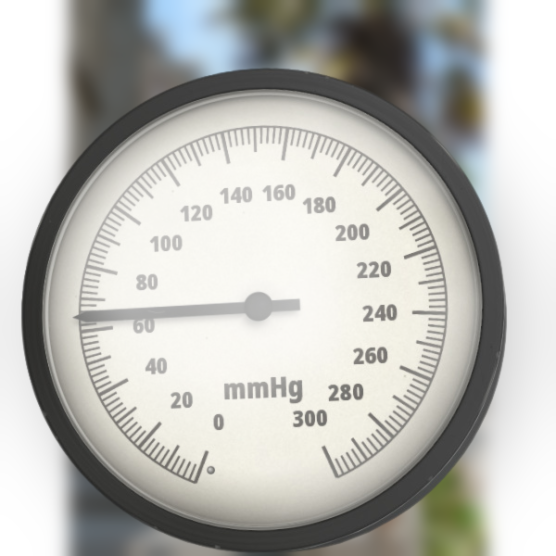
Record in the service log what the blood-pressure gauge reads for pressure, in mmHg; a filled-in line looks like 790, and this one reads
64
